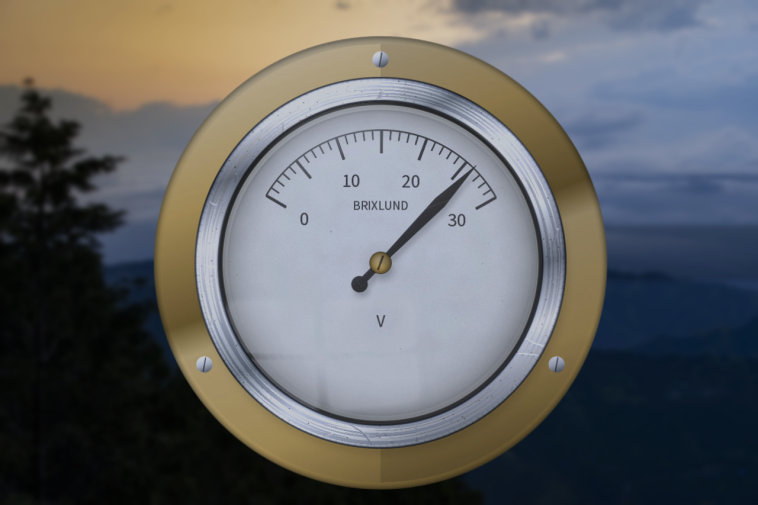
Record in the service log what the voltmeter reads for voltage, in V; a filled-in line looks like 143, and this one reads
26
